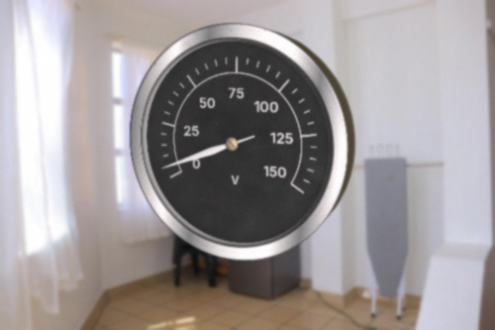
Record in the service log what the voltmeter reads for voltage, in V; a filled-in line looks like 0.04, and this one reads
5
